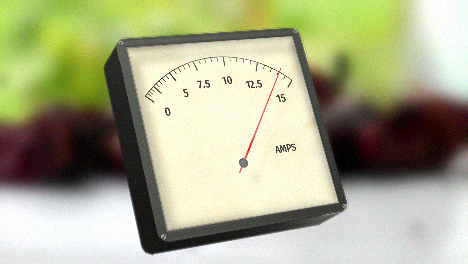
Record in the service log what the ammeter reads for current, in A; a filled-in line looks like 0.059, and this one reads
14
